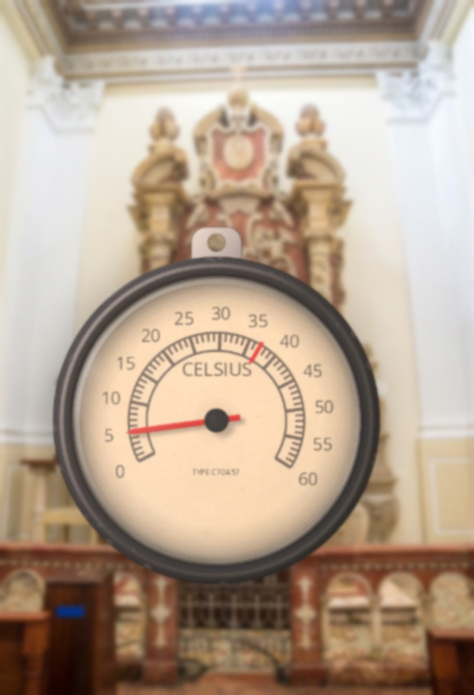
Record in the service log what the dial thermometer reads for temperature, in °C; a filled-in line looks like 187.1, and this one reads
5
